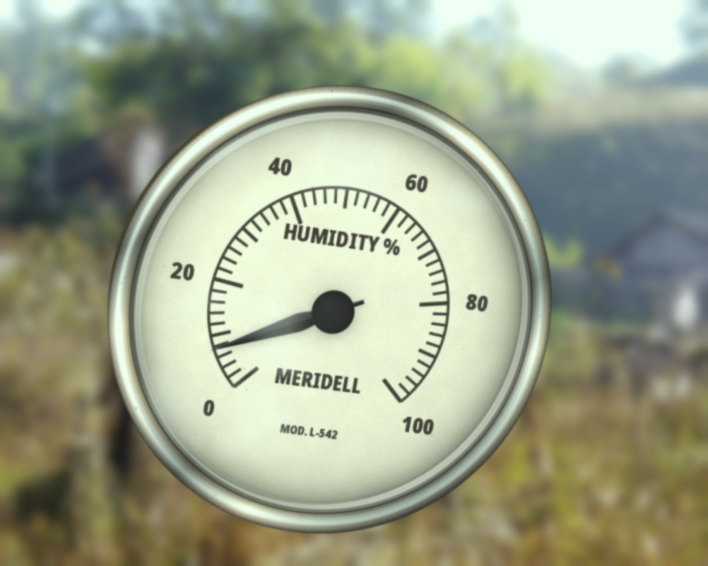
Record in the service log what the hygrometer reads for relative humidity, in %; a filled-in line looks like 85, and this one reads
8
